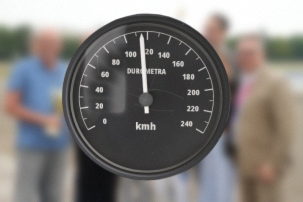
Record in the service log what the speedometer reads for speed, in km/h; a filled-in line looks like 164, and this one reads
115
